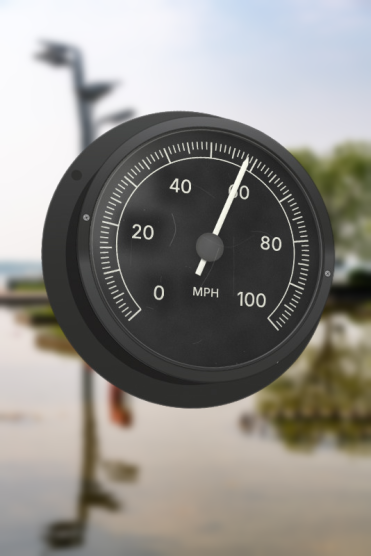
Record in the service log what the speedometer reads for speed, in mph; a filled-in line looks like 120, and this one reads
58
